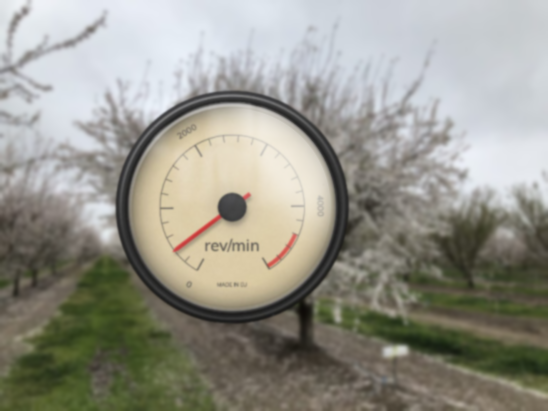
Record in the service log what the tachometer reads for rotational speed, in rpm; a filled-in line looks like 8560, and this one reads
400
